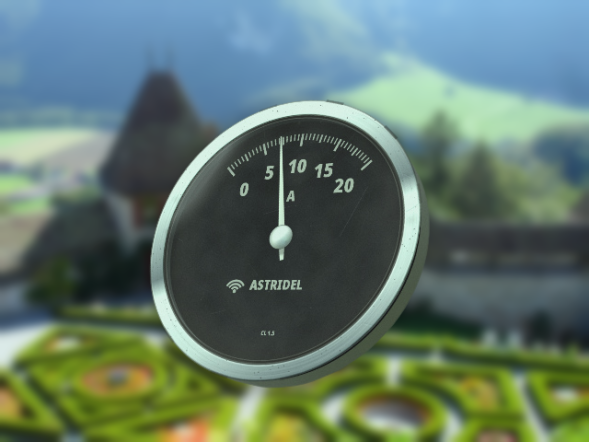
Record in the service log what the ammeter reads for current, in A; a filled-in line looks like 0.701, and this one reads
7.5
